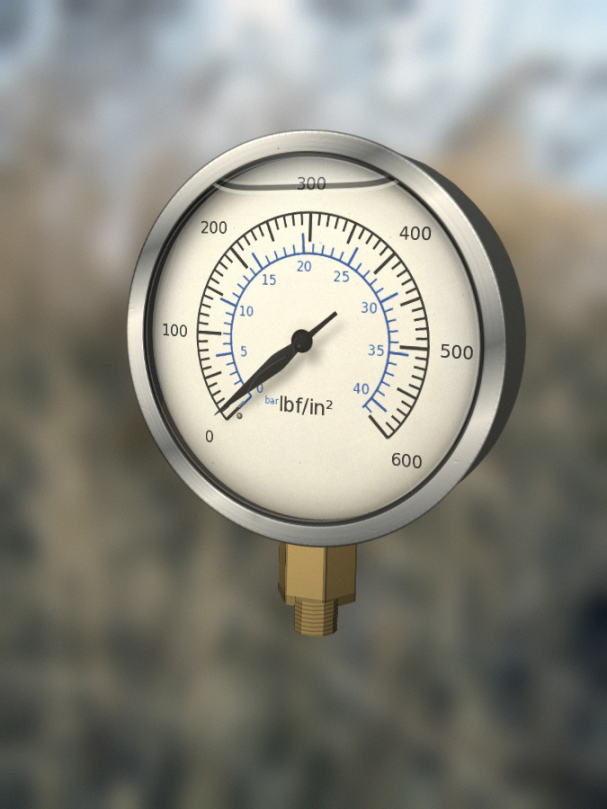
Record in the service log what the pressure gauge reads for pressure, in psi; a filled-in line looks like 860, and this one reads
10
